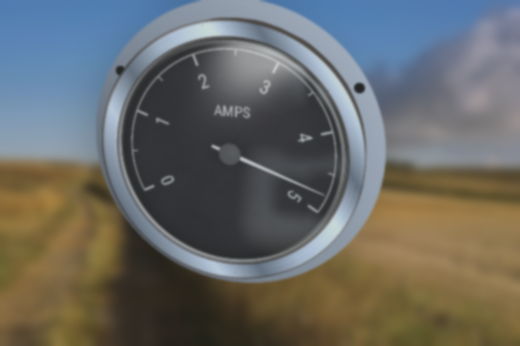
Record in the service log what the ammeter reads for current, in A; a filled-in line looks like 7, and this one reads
4.75
